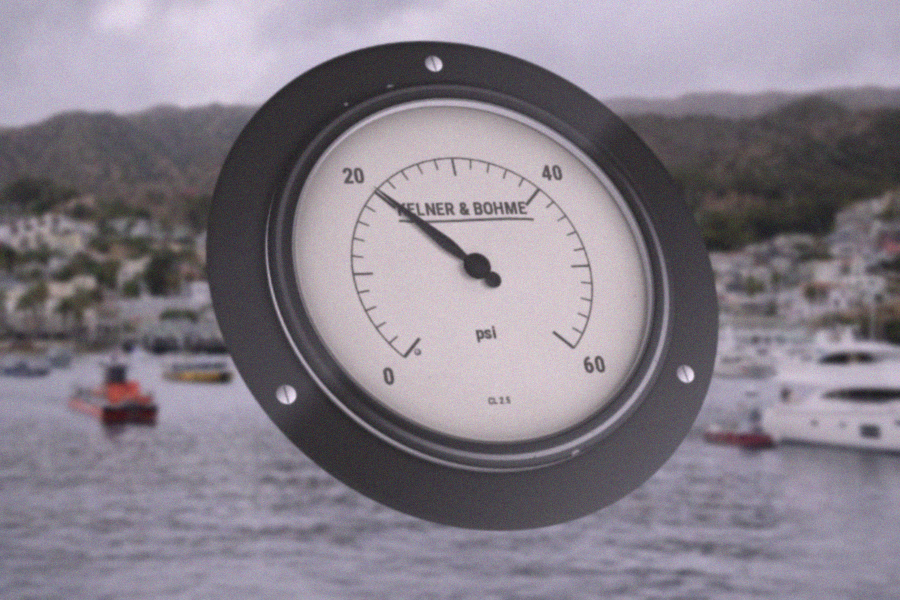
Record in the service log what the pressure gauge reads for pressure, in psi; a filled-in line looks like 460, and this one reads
20
